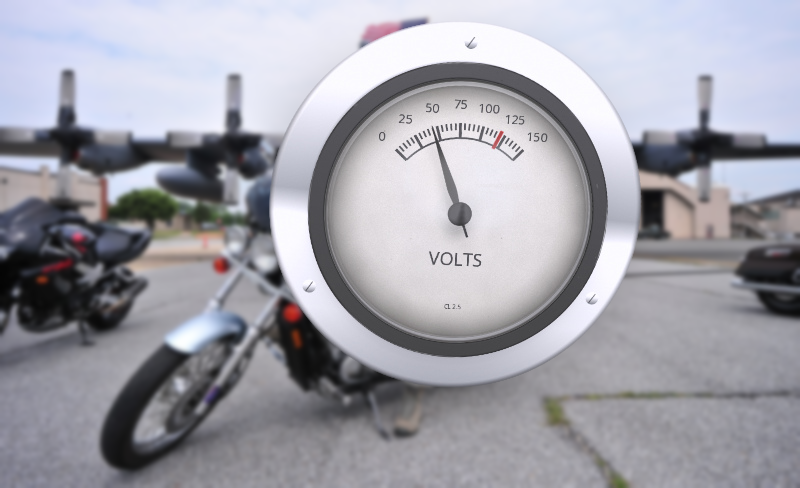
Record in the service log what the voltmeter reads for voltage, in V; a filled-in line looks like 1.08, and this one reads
45
